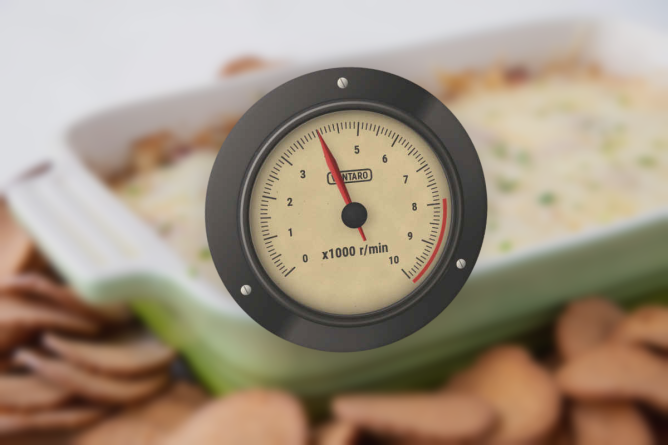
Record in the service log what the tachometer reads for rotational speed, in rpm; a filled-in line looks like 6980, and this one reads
4000
